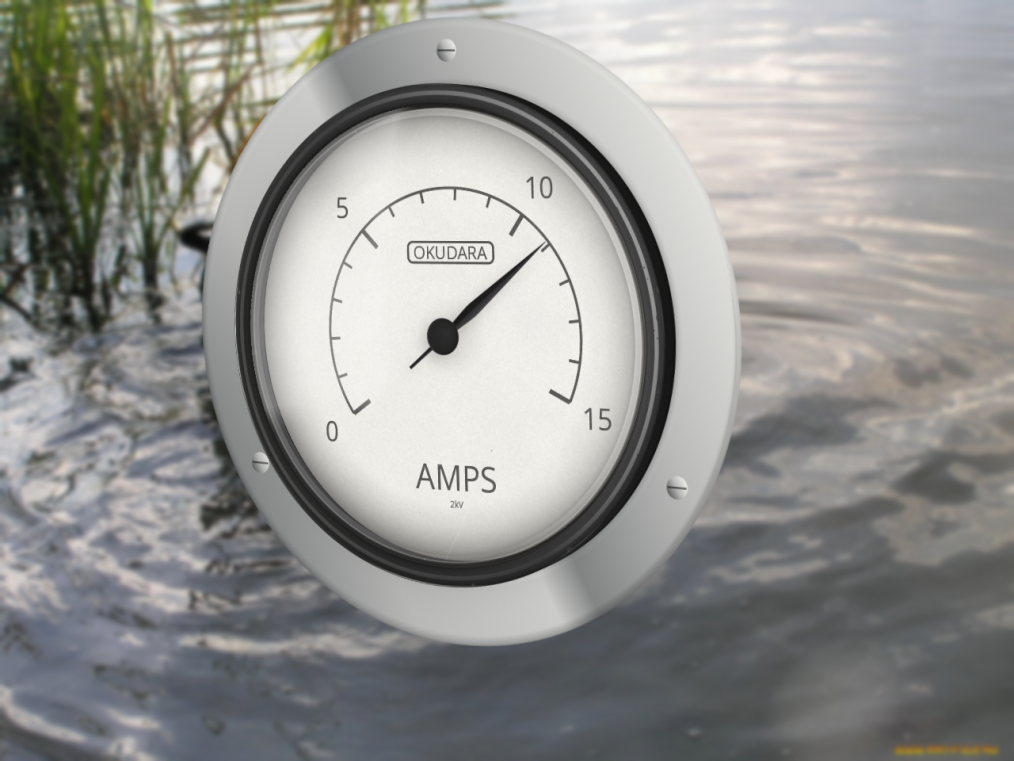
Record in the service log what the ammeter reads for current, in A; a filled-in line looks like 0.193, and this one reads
11
